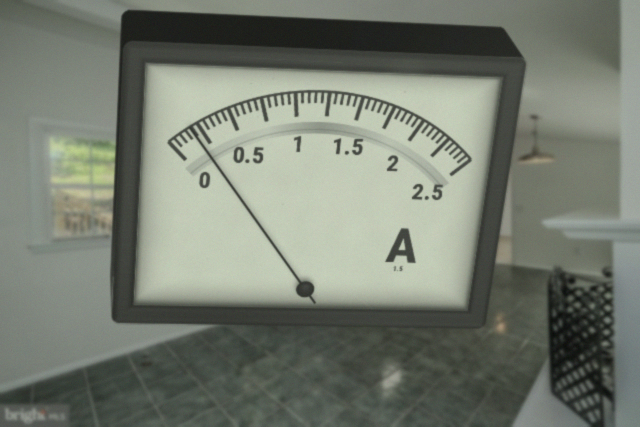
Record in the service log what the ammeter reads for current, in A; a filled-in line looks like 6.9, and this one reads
0.2
